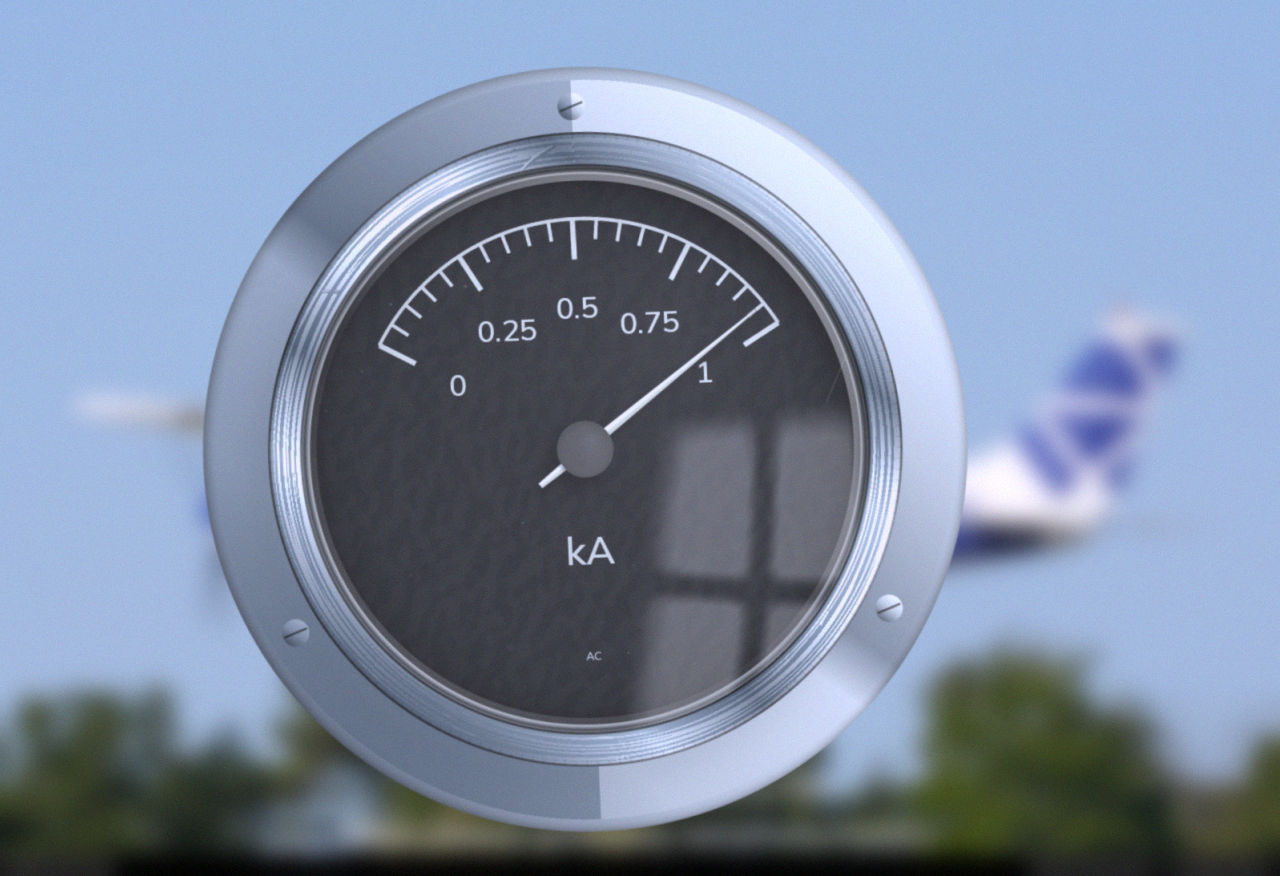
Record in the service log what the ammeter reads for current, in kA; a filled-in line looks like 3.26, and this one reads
0.95
